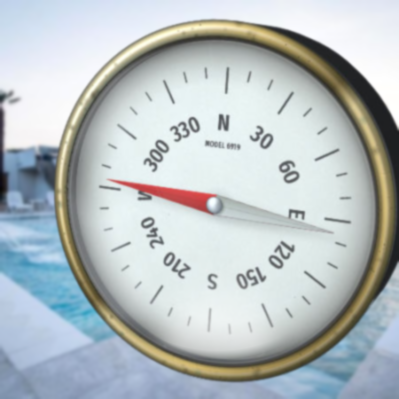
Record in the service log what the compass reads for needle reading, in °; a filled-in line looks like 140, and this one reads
275
